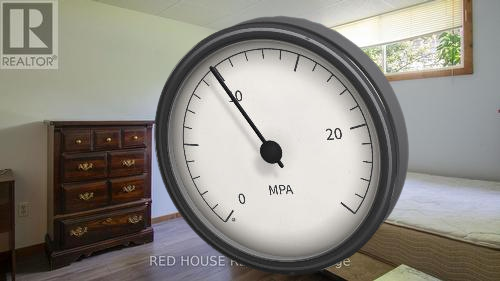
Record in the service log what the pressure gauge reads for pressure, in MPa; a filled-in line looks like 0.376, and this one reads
10
